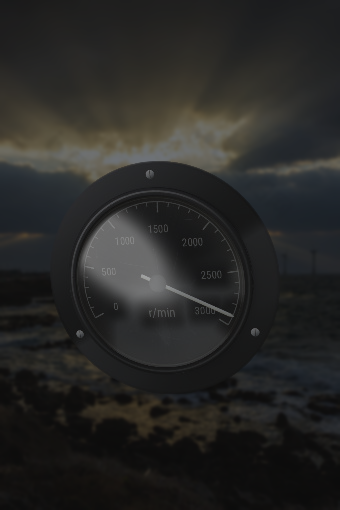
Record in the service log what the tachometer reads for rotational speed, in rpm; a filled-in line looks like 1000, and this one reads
2900
